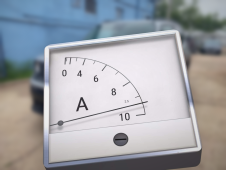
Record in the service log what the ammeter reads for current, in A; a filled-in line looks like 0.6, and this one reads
9.5
